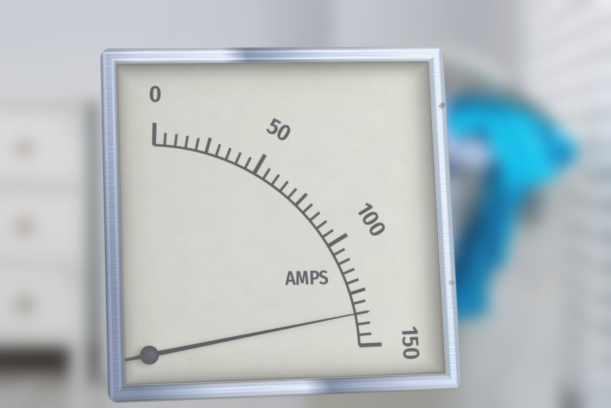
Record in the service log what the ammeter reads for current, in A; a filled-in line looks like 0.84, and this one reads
135
